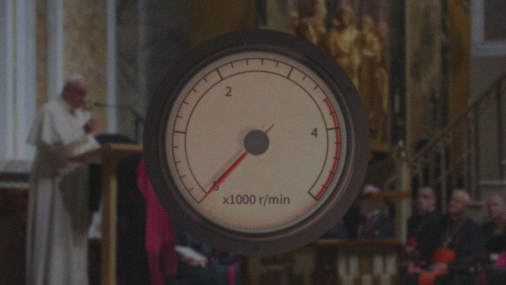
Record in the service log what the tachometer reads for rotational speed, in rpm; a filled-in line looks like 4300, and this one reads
0
